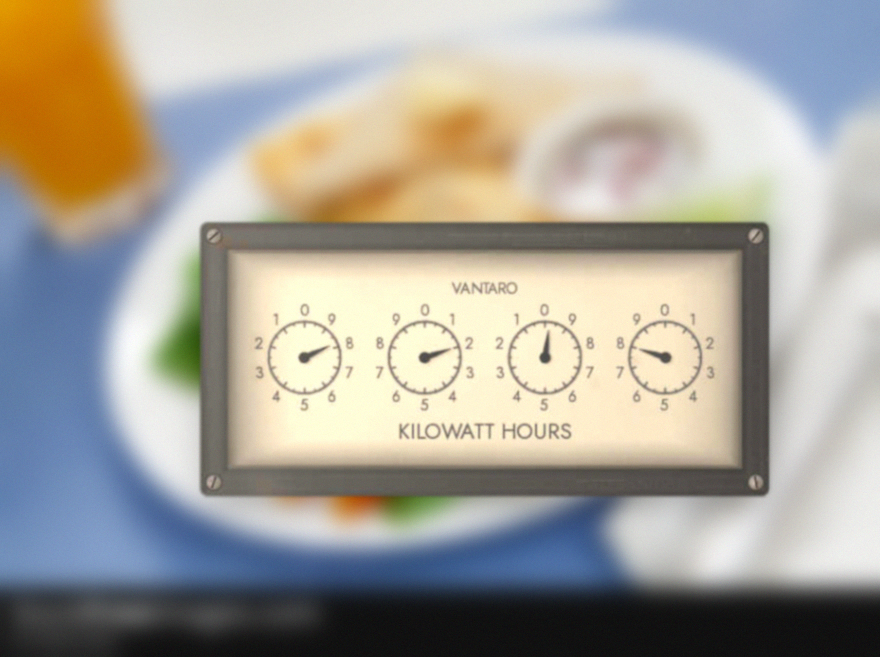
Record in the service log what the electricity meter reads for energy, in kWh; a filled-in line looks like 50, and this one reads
8198
